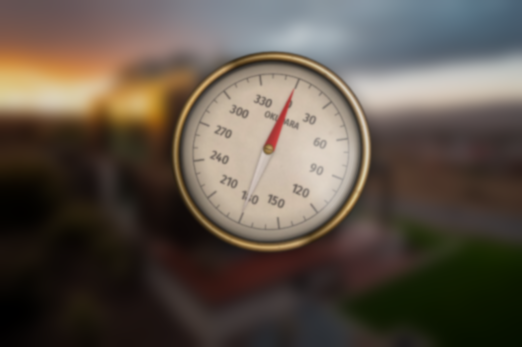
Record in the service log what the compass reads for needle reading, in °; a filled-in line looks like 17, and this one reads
0
